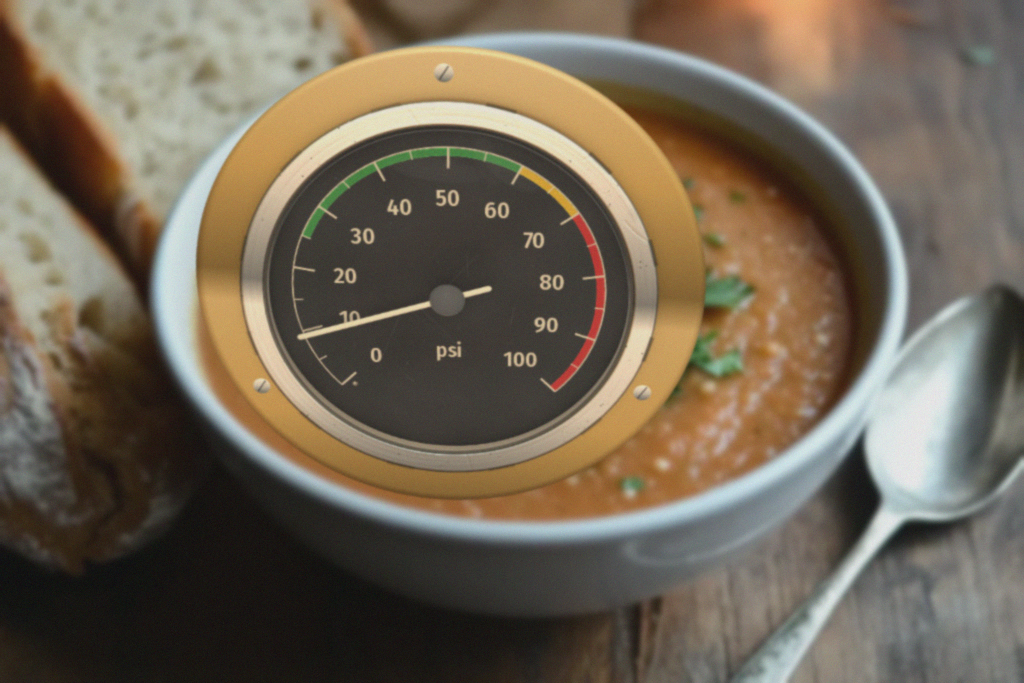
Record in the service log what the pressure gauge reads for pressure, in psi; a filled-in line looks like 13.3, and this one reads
10
